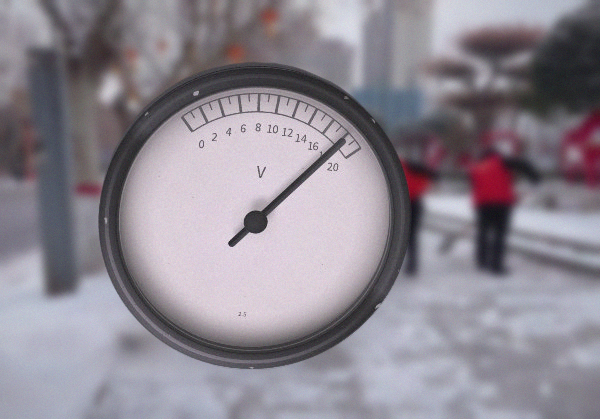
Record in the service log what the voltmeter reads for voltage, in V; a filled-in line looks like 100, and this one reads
18
